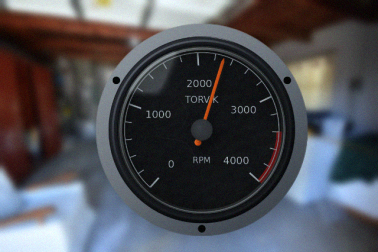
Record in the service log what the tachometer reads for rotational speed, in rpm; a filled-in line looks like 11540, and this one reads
2300
